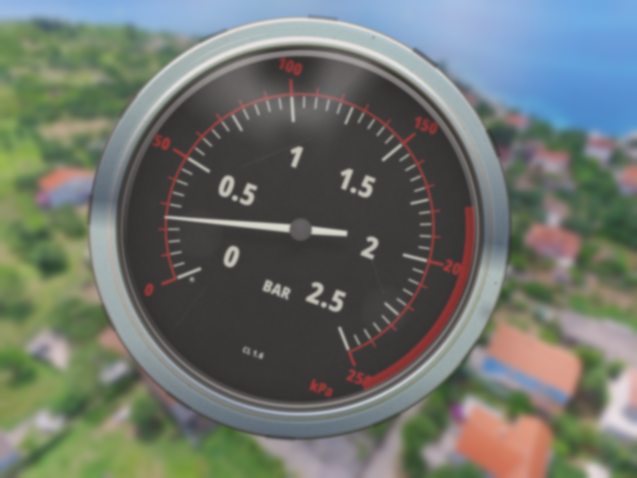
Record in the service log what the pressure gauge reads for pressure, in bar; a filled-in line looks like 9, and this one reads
0.25
